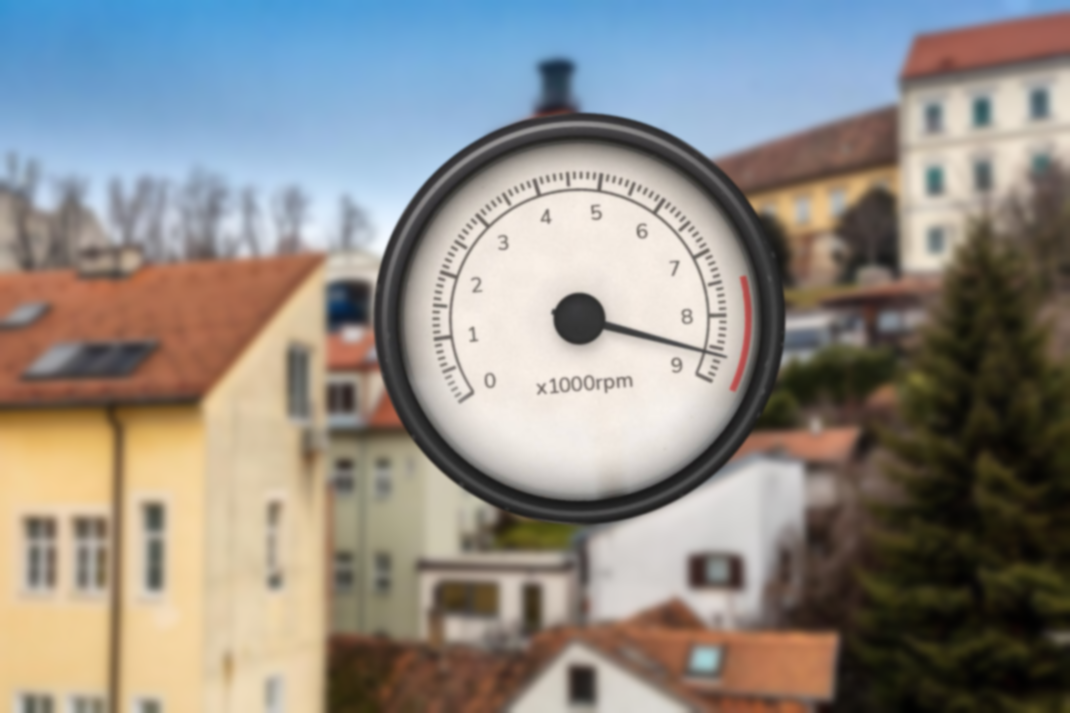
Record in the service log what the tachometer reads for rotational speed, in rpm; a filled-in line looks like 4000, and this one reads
8600
